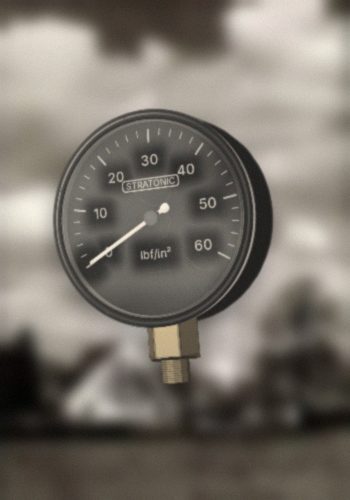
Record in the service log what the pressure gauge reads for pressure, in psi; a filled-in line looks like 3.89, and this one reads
0
